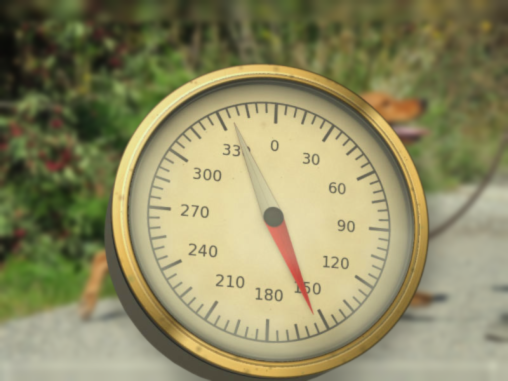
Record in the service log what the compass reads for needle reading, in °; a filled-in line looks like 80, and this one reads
155
